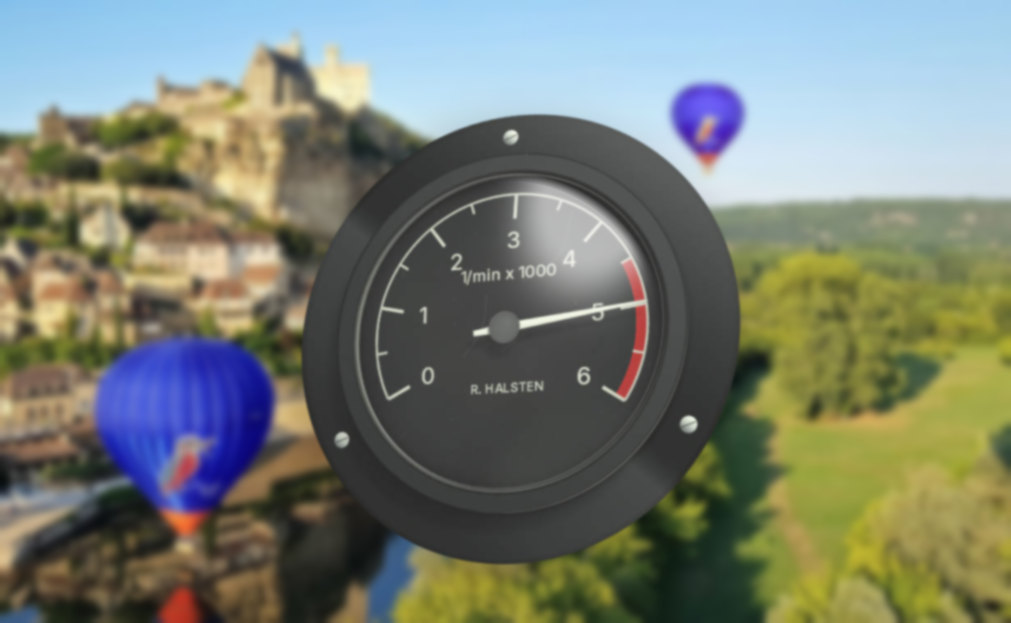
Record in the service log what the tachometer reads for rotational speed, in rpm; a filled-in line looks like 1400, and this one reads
5000
